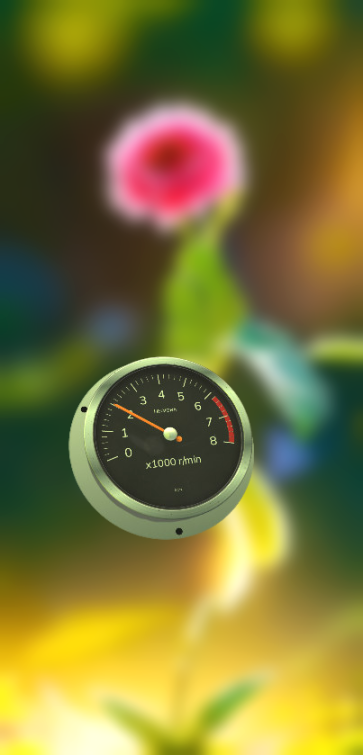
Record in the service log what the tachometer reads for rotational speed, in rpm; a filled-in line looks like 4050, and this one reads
2000
